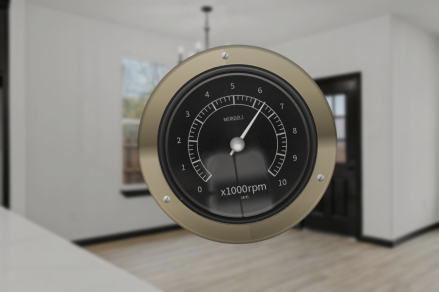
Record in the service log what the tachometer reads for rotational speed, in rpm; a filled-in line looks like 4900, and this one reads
6400
